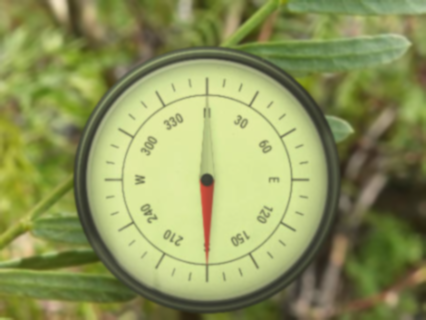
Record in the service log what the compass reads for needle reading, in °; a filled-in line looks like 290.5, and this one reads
180
